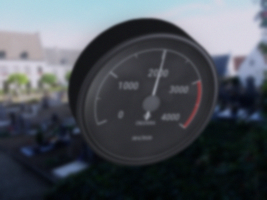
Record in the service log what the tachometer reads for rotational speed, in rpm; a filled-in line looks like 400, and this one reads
2000
